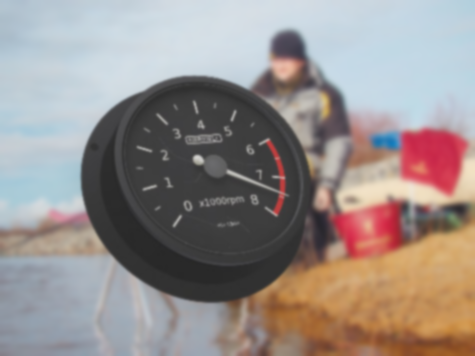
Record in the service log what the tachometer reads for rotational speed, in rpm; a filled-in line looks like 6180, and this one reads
7500
